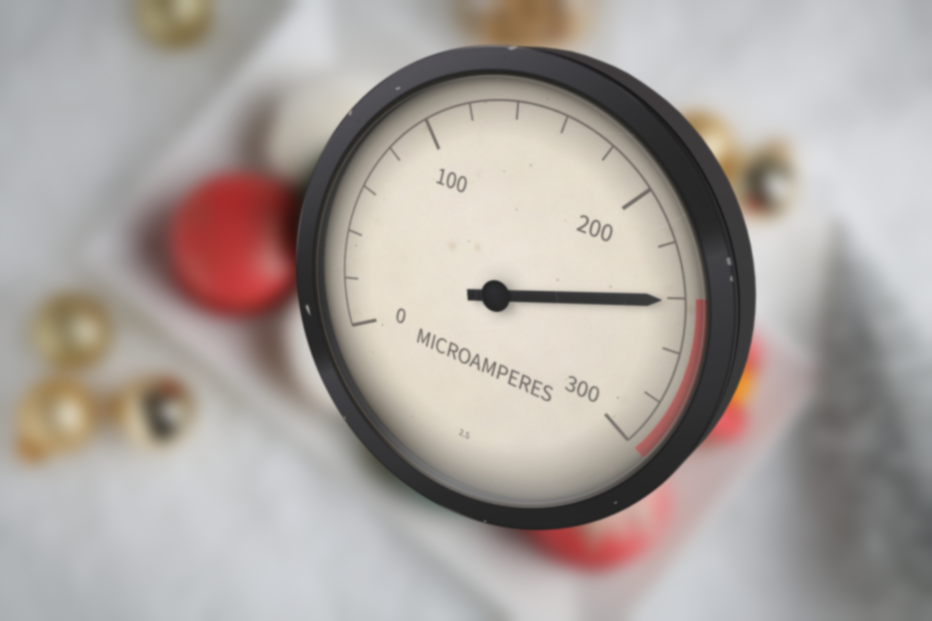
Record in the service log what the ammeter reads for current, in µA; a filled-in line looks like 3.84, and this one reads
240
